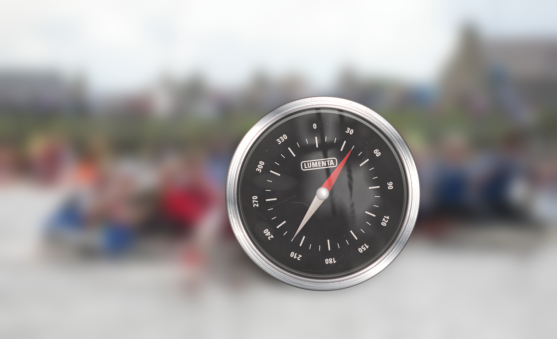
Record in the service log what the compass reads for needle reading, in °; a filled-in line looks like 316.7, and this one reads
40
